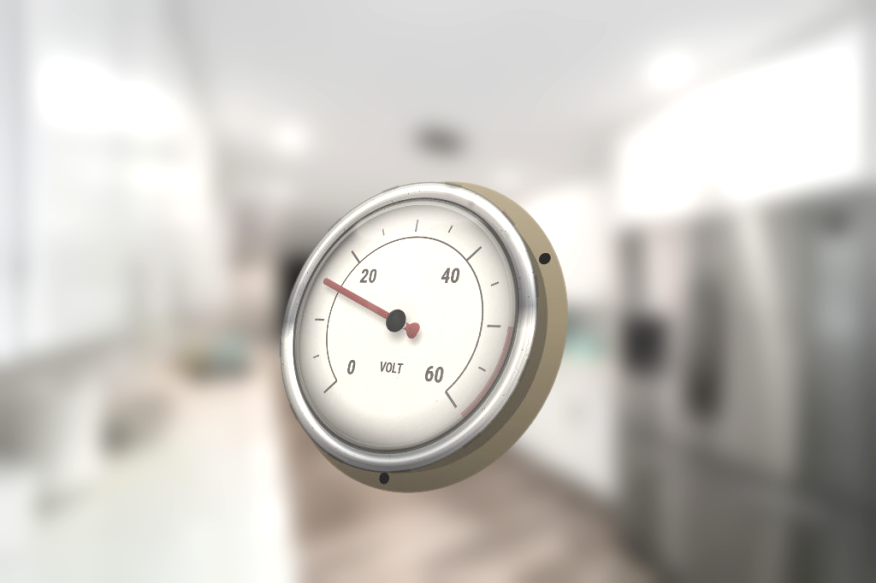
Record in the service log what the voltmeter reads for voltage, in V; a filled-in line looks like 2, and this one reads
15
